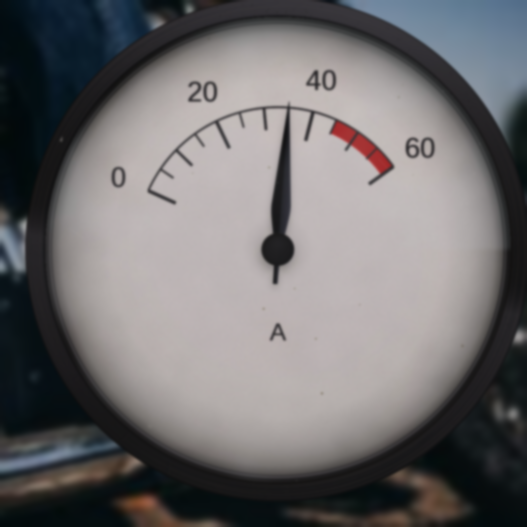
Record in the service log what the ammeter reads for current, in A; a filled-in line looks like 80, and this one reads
35
